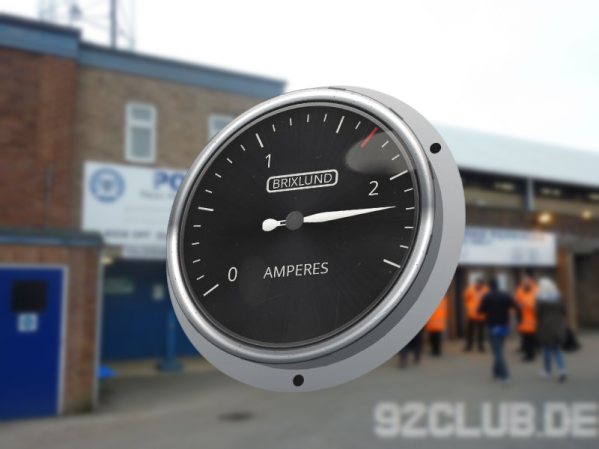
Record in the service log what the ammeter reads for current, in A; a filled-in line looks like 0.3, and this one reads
2.2
